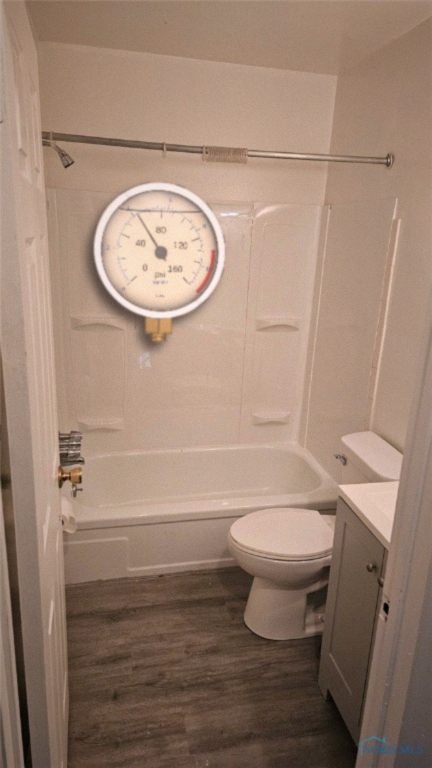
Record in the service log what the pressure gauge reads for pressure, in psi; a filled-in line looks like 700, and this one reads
60
